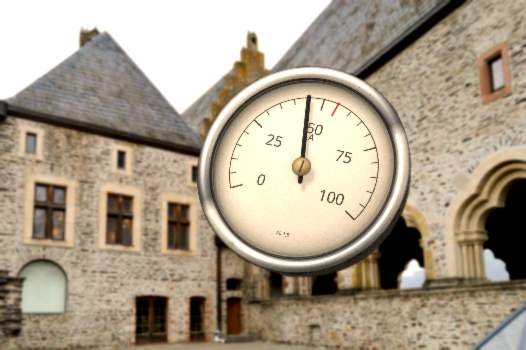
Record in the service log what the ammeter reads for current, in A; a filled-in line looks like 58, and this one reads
45
